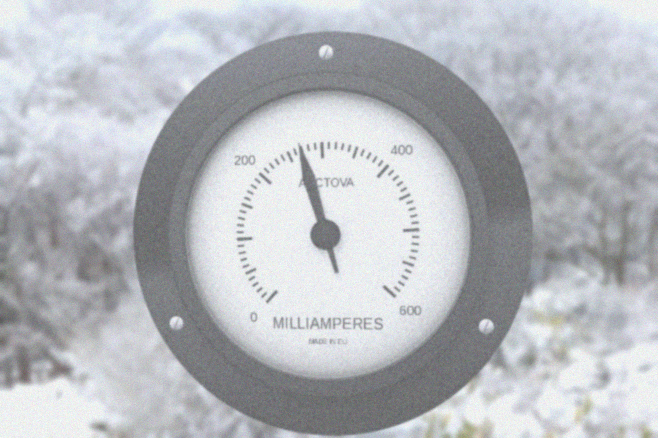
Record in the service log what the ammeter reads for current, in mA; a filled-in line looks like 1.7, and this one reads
270
